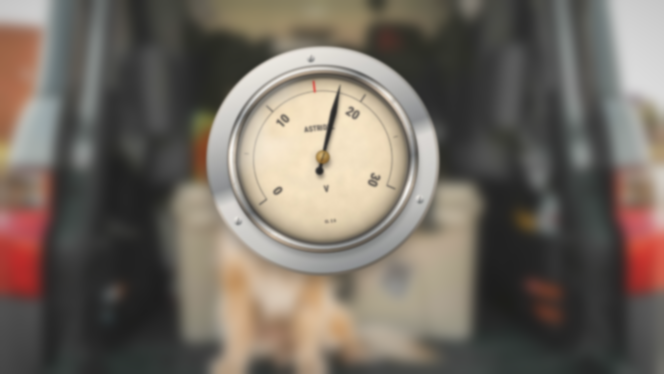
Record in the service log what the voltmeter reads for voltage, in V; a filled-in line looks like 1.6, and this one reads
17.5
